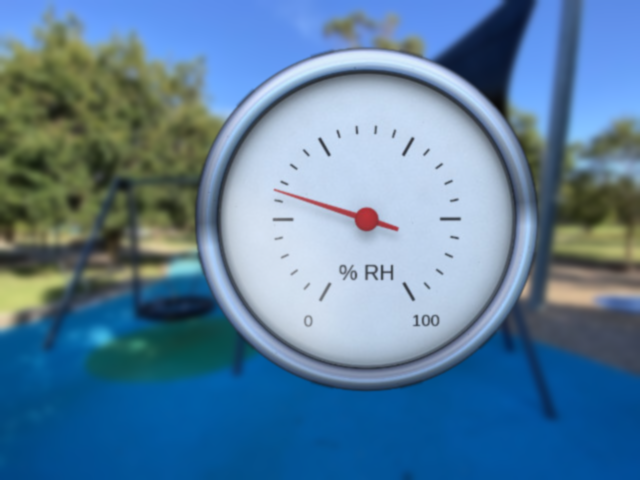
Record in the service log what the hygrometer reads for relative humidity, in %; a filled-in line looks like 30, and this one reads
26
